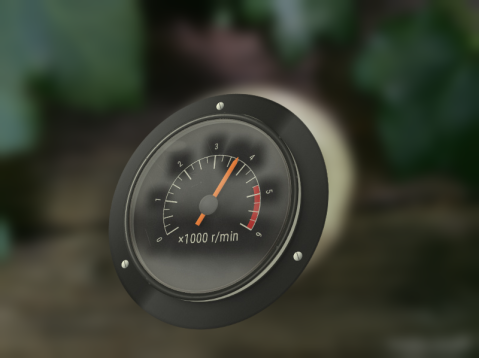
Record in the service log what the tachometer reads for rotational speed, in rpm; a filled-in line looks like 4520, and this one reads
3750
